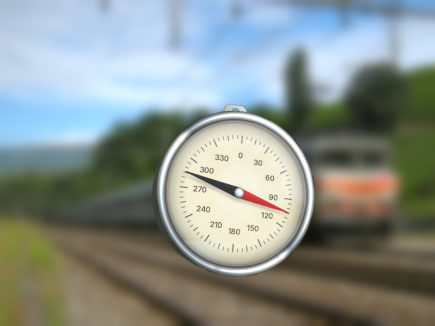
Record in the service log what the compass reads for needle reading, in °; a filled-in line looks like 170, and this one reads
105
